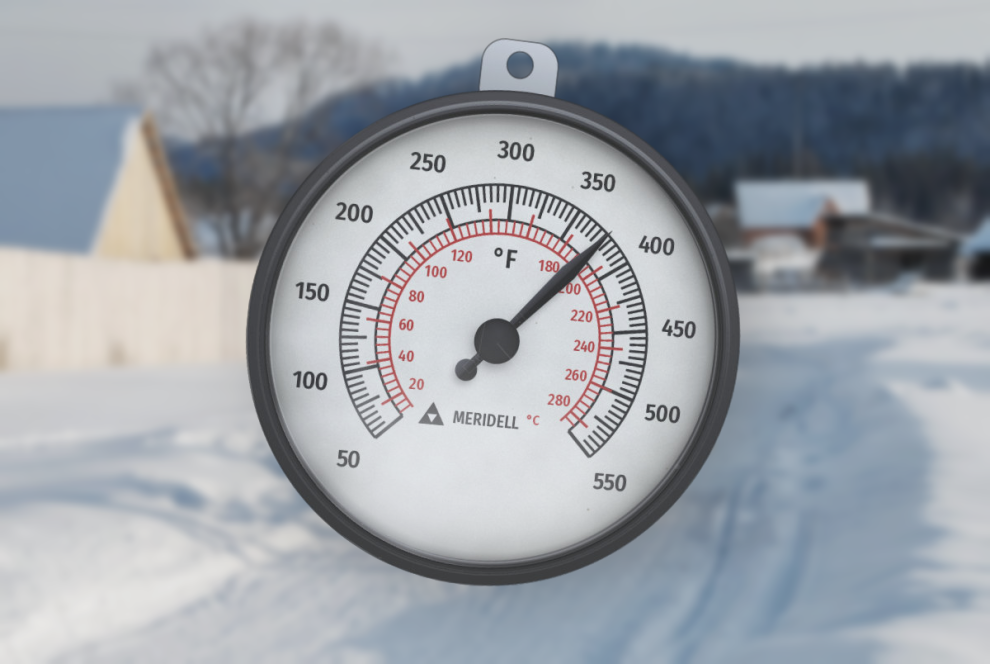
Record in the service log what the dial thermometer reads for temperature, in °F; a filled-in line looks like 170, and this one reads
375
